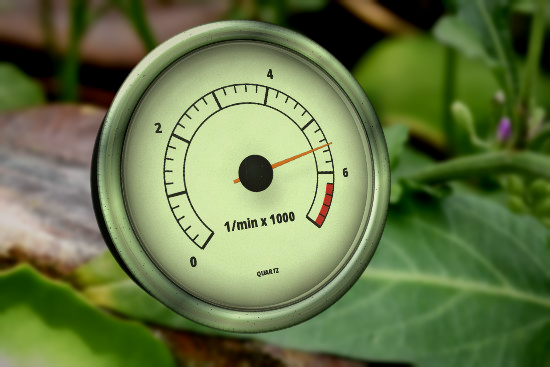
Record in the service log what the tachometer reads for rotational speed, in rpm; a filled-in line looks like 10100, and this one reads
5500
